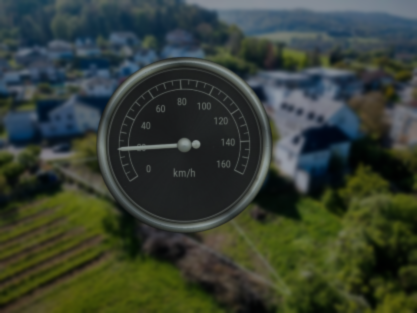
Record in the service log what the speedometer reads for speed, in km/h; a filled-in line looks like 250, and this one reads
20
